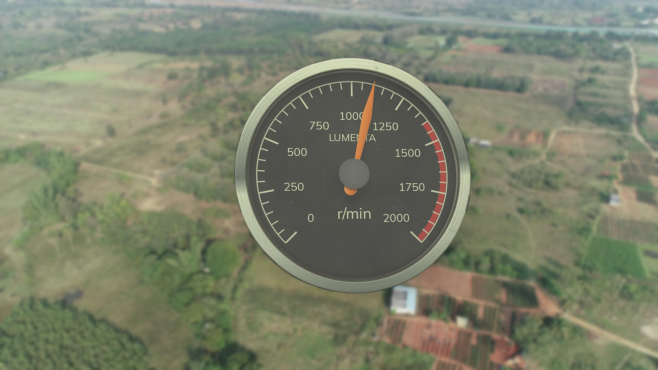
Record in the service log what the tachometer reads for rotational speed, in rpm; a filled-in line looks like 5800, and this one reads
1100
